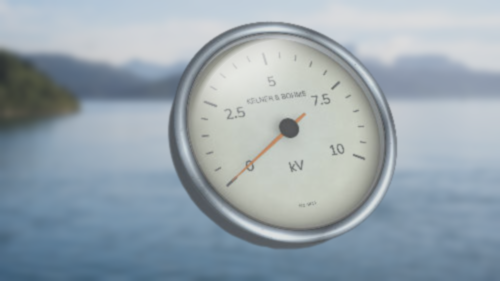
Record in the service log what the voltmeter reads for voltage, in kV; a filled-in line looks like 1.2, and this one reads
0
